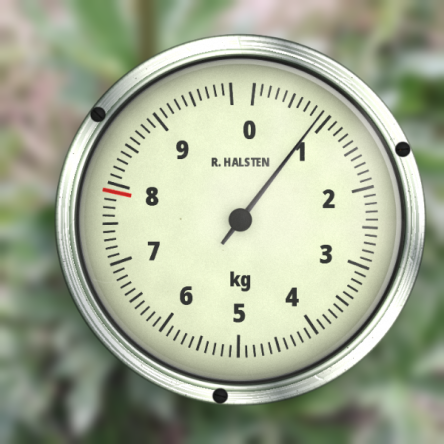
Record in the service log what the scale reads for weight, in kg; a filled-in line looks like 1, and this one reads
0.9
